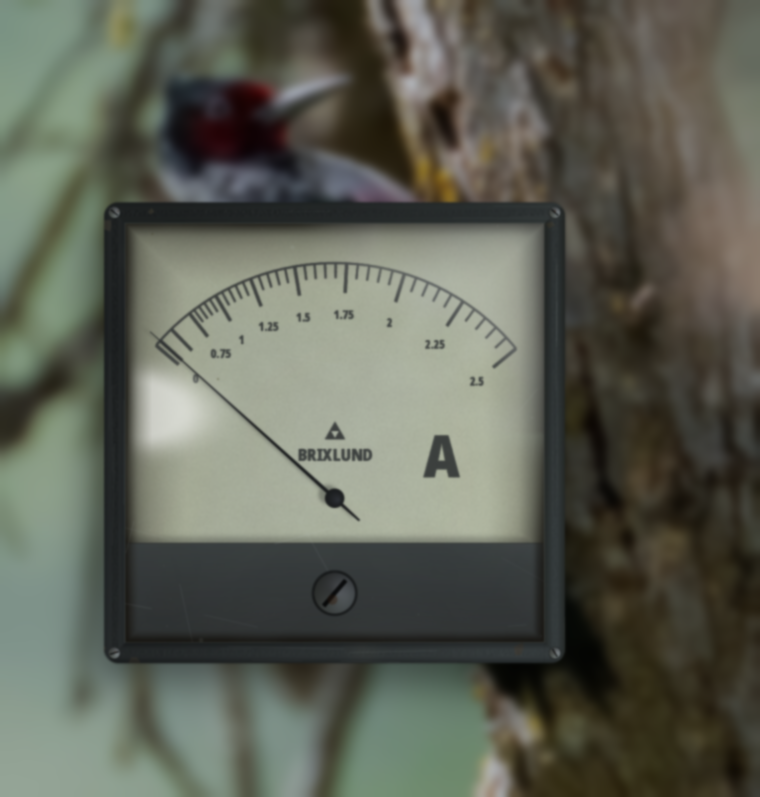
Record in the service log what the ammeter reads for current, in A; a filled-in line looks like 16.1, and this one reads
0.25
